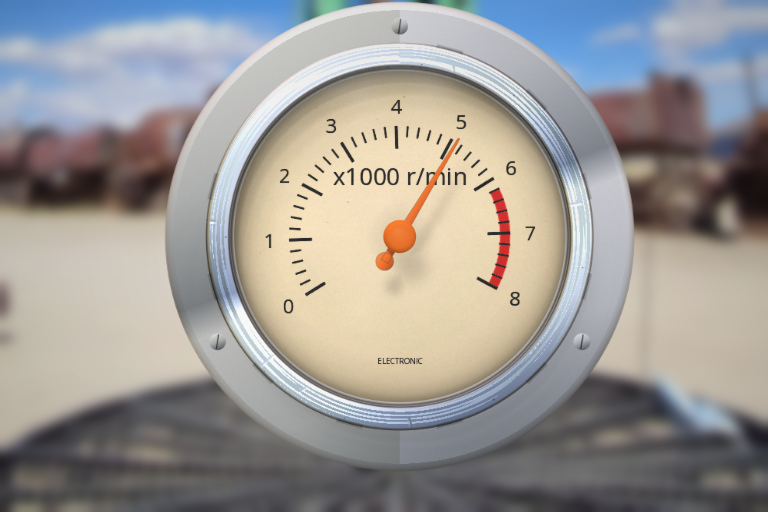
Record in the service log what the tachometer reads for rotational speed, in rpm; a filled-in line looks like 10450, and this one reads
5100
